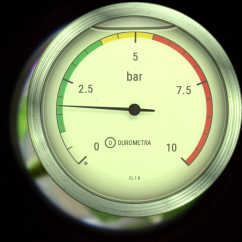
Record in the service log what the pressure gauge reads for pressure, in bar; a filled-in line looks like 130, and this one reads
1.75
